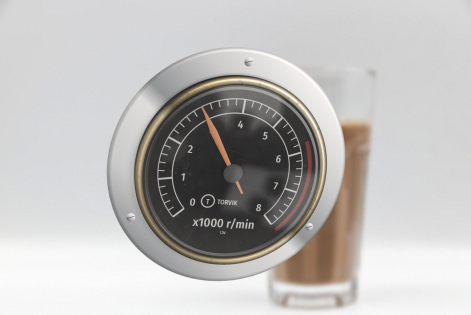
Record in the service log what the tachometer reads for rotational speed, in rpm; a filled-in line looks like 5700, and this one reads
3000
